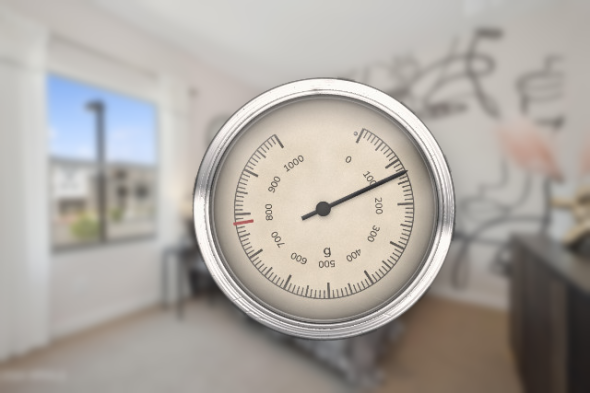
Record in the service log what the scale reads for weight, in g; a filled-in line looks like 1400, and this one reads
130
